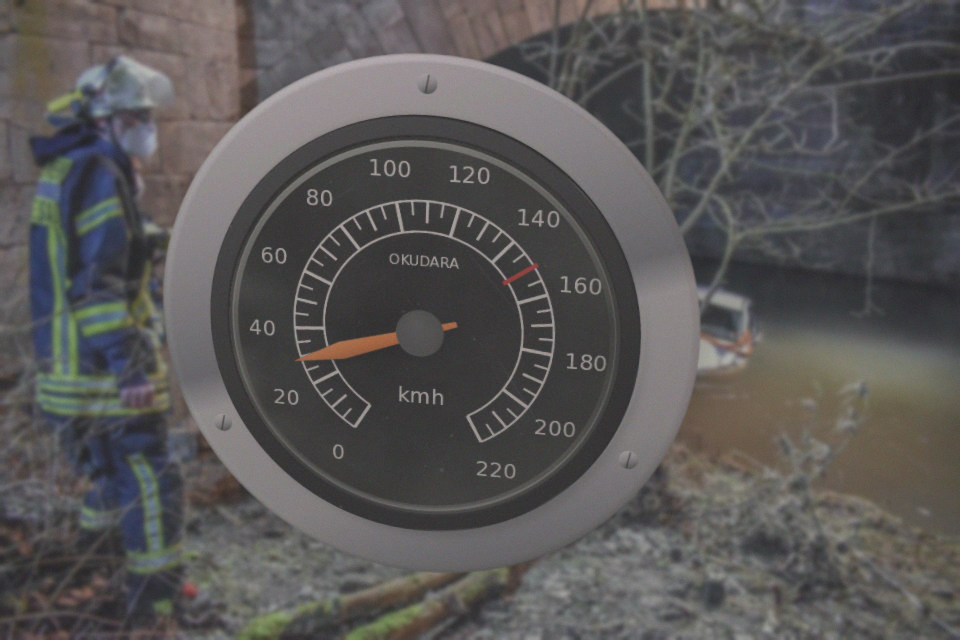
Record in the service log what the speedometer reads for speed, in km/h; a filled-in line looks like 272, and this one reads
30
